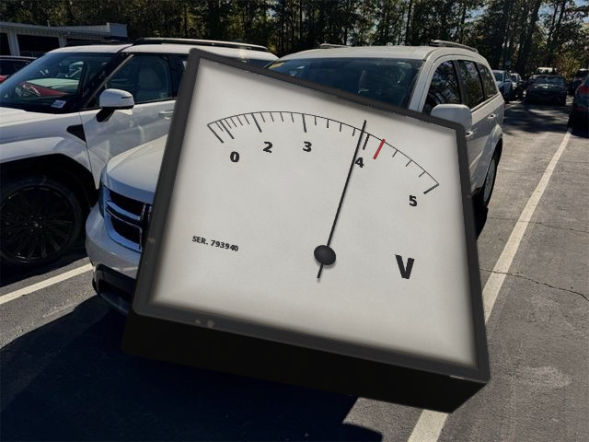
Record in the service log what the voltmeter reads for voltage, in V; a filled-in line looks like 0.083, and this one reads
3.9
